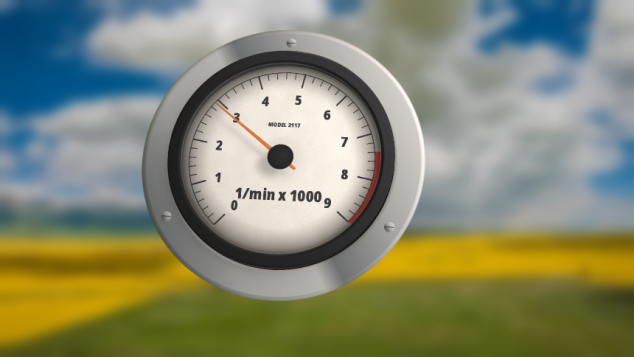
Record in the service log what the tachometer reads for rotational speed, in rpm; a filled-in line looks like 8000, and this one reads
2900
